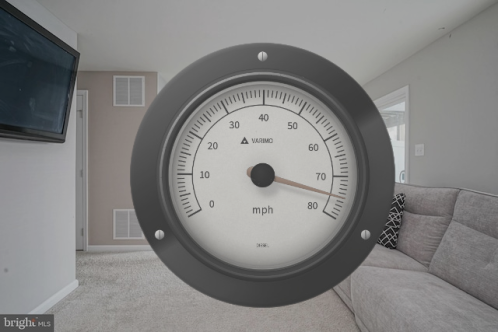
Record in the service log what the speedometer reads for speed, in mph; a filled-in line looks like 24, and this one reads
75
